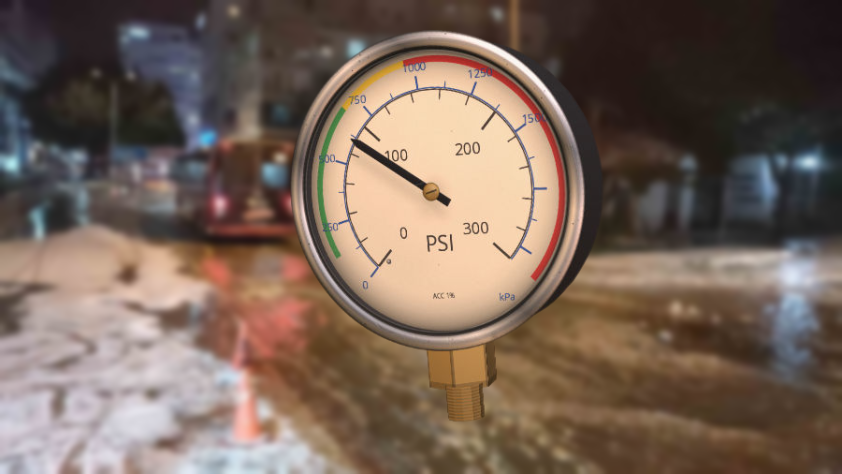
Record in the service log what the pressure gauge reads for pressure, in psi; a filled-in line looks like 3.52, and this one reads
90
